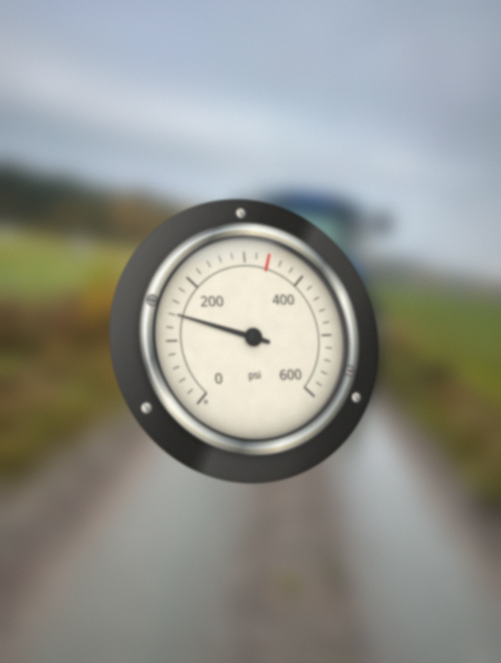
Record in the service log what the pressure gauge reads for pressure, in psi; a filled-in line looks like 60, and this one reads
140
